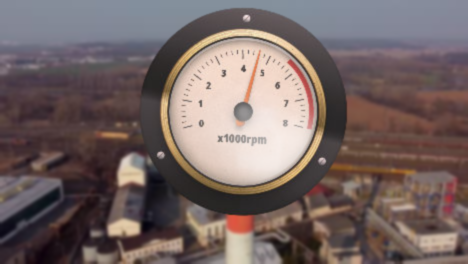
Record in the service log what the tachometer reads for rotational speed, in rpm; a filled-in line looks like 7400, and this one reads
4600
